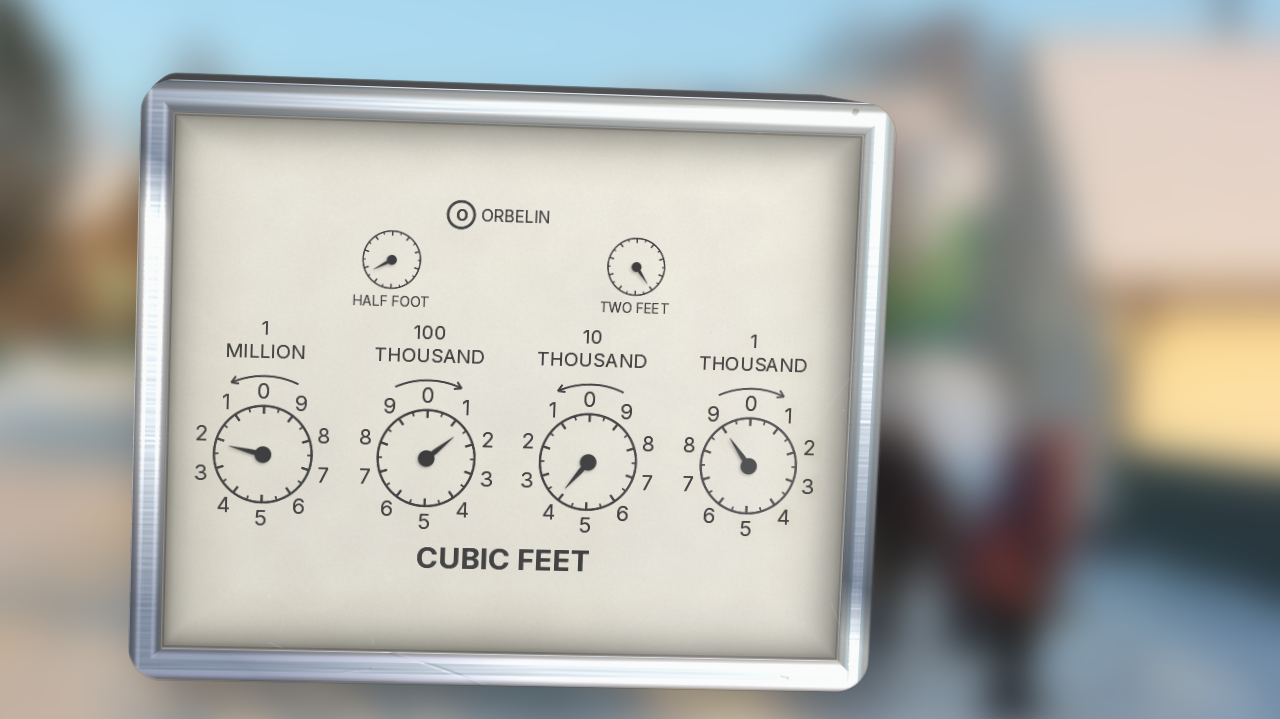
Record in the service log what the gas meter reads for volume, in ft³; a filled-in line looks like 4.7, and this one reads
213900
